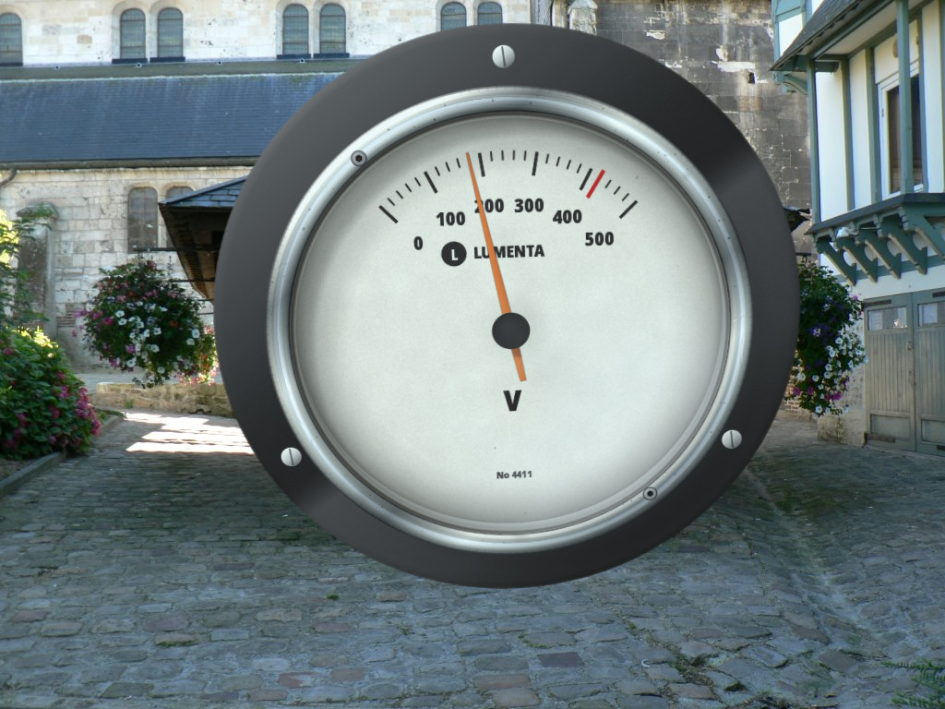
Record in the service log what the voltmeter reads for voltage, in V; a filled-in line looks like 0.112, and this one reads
180
